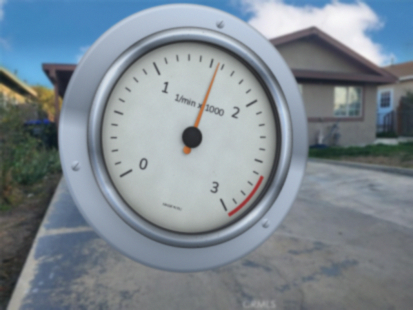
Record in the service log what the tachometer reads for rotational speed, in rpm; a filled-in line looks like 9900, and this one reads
1550
